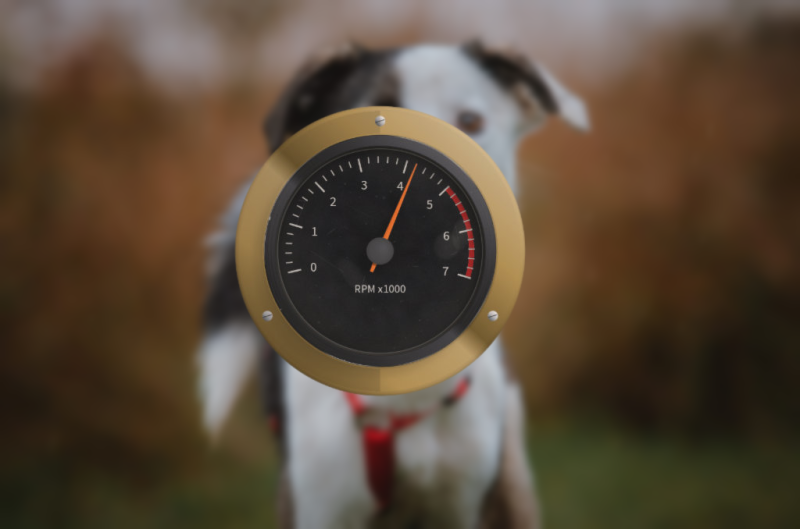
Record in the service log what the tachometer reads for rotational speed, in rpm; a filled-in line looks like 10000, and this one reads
4200
